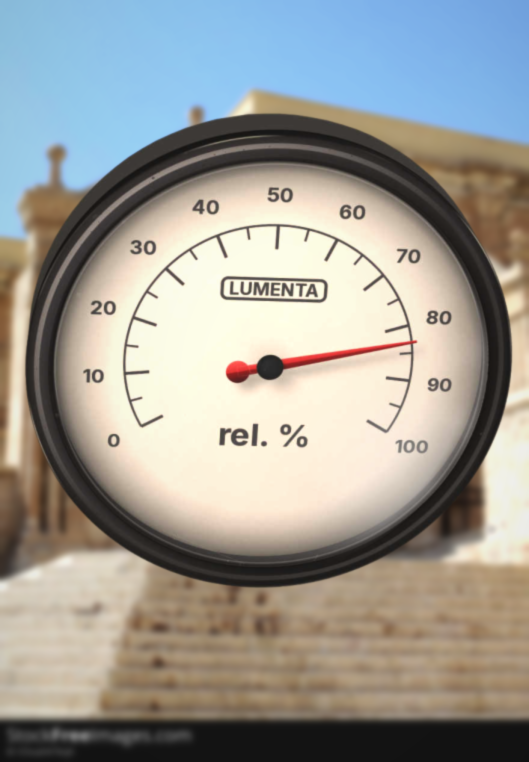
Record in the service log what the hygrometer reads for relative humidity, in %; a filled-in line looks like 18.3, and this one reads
82.5
